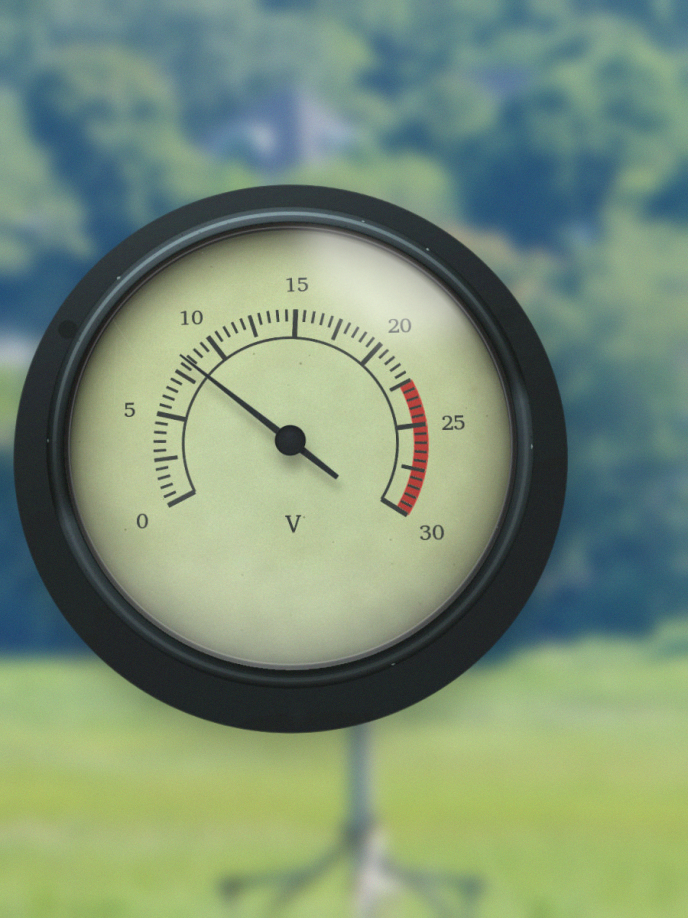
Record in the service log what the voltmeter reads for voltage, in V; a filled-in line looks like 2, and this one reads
8.25
